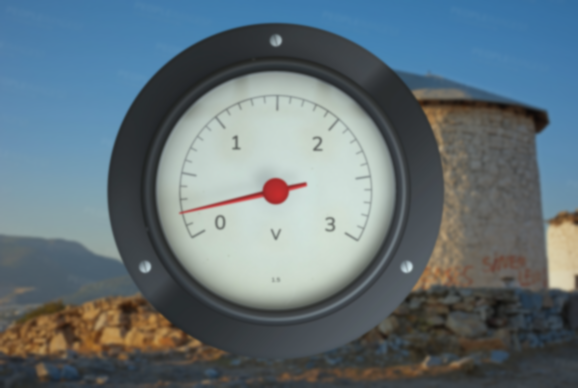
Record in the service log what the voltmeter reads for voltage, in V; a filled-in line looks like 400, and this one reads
0.2
